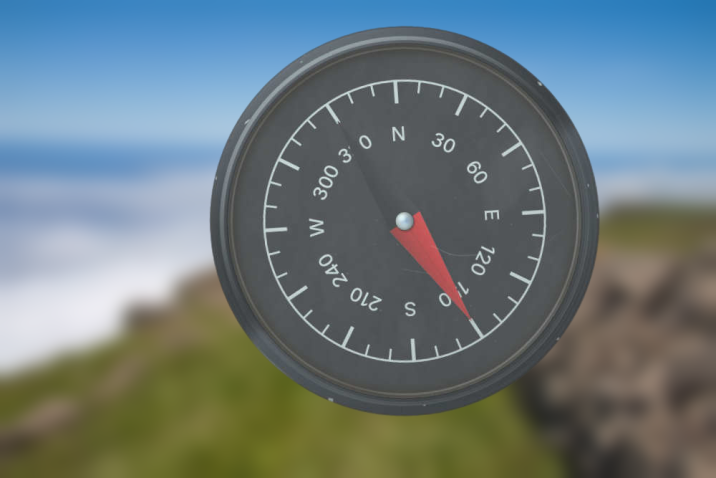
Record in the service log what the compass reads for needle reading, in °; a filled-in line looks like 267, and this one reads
150
